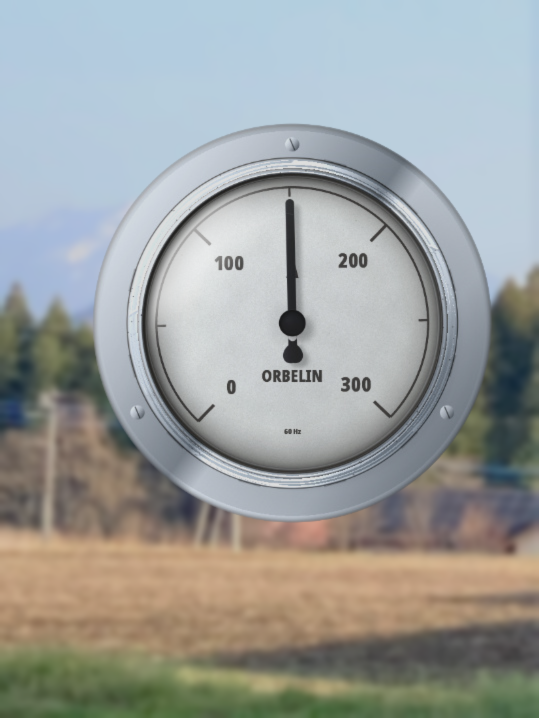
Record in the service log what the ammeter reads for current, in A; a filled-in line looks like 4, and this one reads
150
